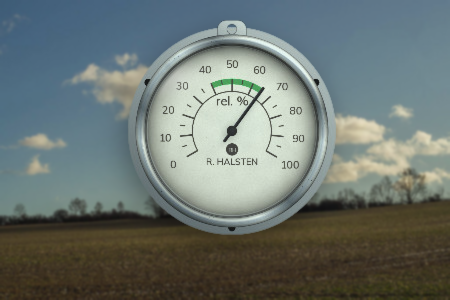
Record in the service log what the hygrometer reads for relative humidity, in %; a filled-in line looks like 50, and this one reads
65
